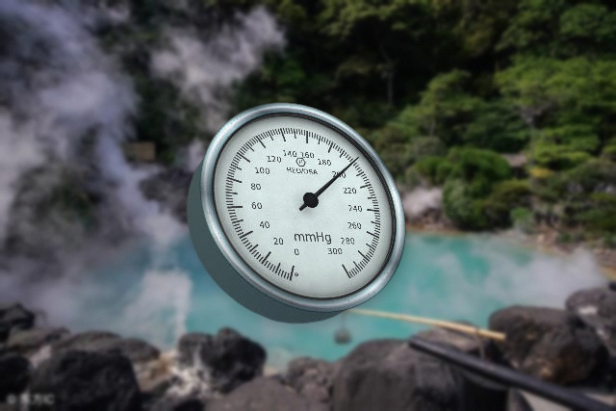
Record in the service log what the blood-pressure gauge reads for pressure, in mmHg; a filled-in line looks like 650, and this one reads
200
